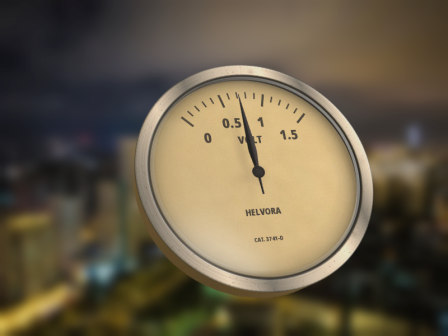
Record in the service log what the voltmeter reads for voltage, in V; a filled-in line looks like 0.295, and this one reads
0.7
